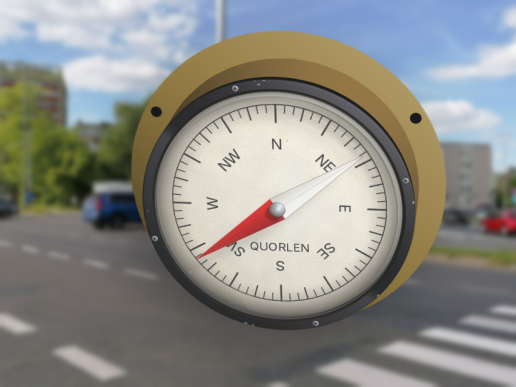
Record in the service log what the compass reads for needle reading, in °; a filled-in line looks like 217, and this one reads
235
